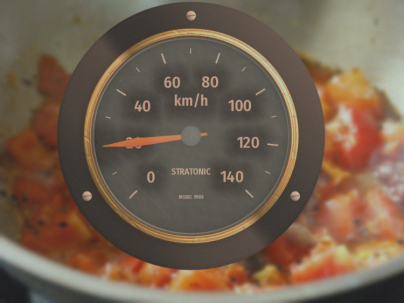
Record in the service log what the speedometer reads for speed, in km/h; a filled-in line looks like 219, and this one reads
20
